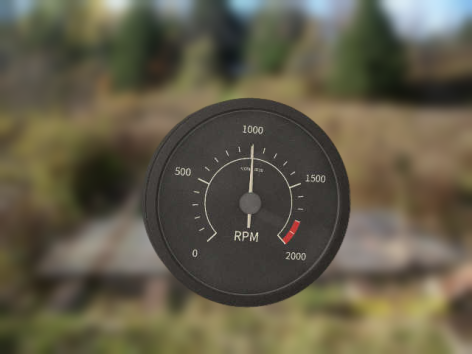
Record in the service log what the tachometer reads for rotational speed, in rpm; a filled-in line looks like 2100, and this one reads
1000
